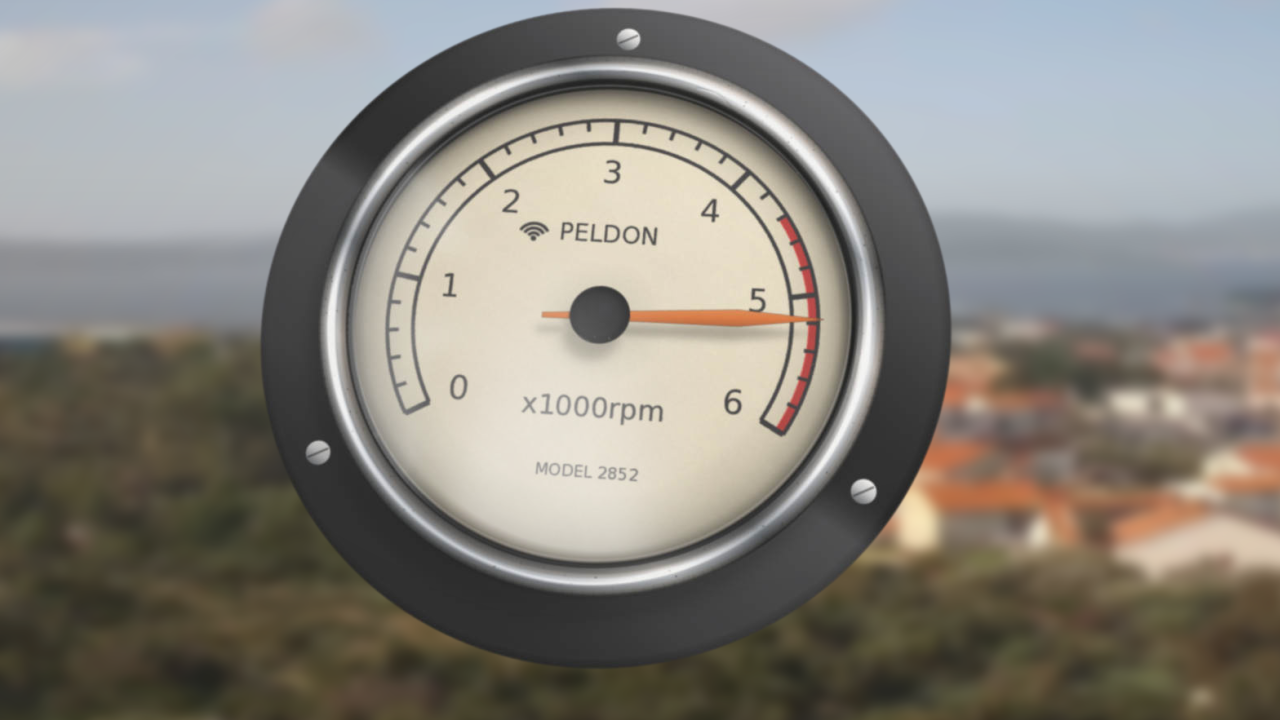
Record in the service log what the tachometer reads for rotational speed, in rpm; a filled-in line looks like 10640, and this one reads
5200
